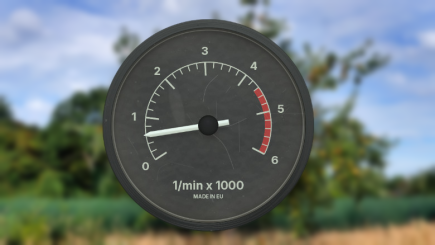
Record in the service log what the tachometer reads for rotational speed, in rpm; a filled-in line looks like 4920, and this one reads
600
